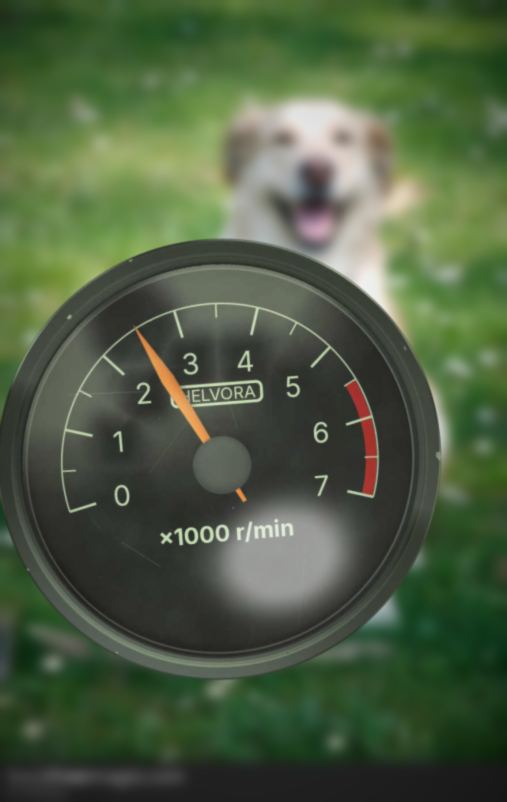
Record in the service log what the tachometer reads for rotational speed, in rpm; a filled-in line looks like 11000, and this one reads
2500
